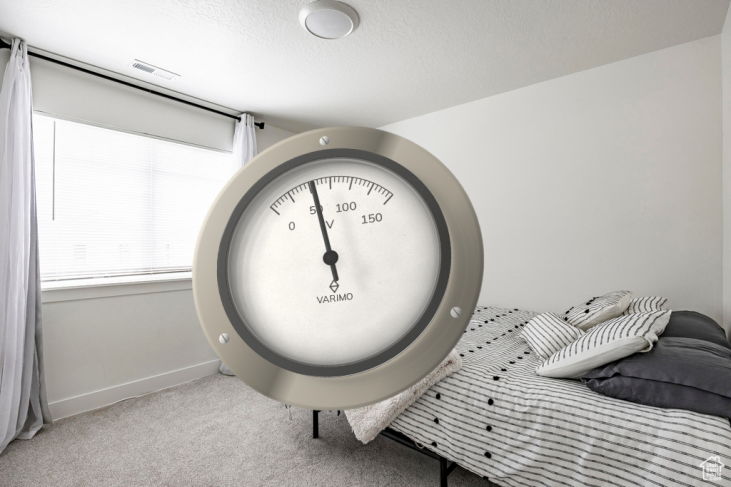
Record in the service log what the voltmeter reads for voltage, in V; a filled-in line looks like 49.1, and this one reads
55
